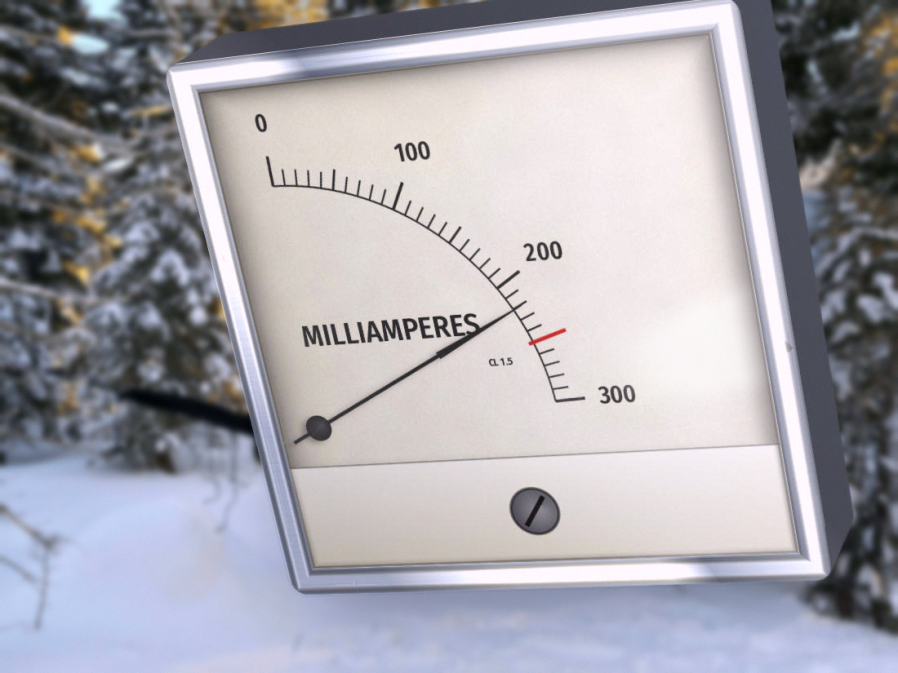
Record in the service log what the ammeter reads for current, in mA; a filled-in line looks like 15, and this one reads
220
